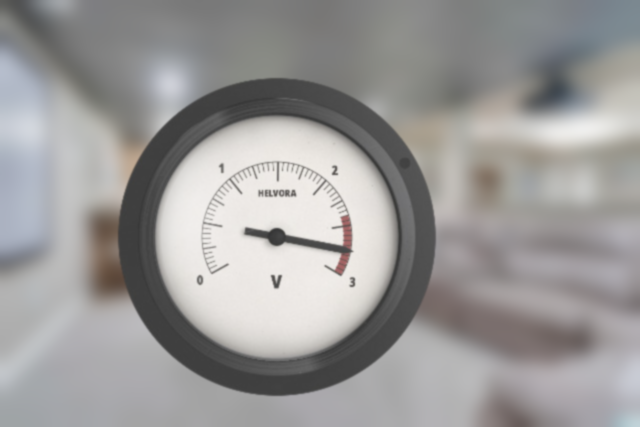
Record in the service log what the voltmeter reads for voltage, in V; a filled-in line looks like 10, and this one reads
2.75
